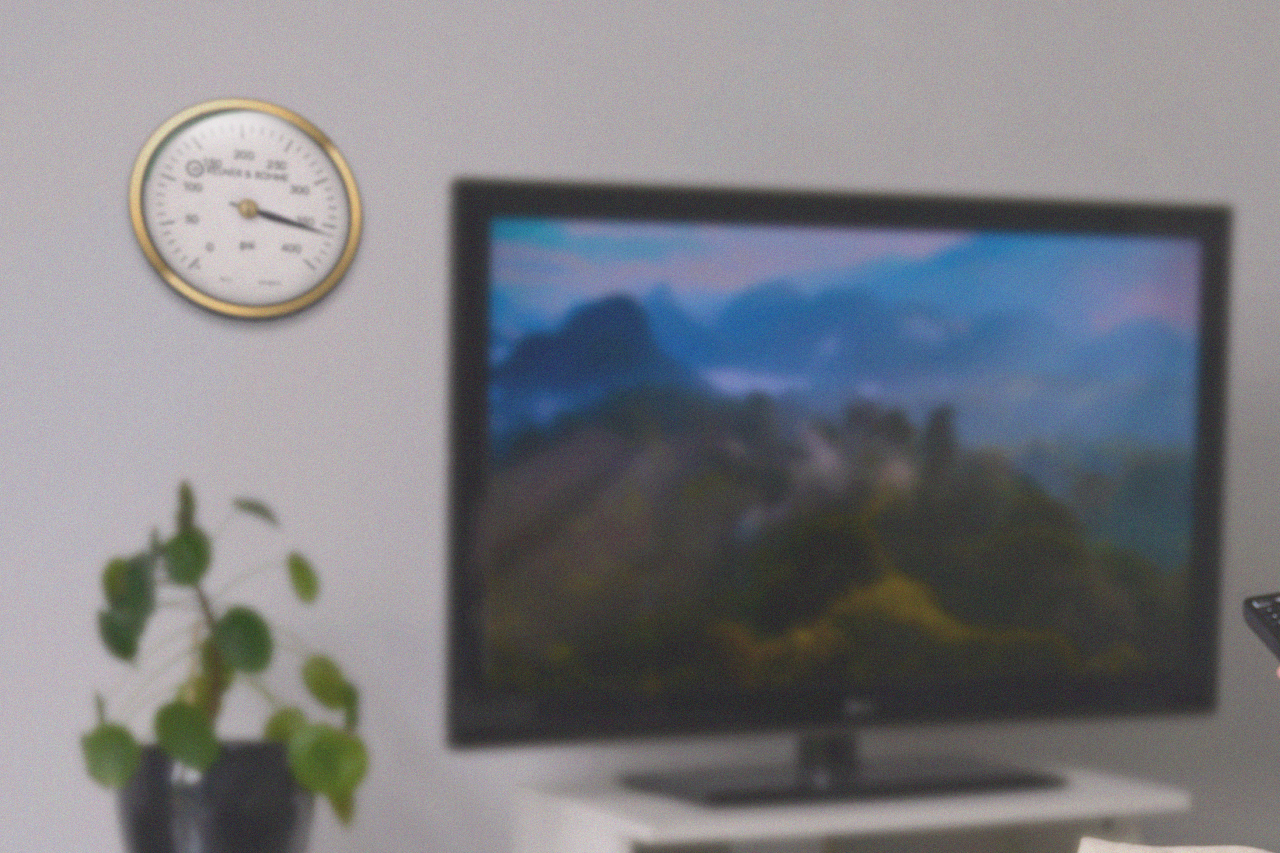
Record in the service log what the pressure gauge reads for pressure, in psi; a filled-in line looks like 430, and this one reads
360
